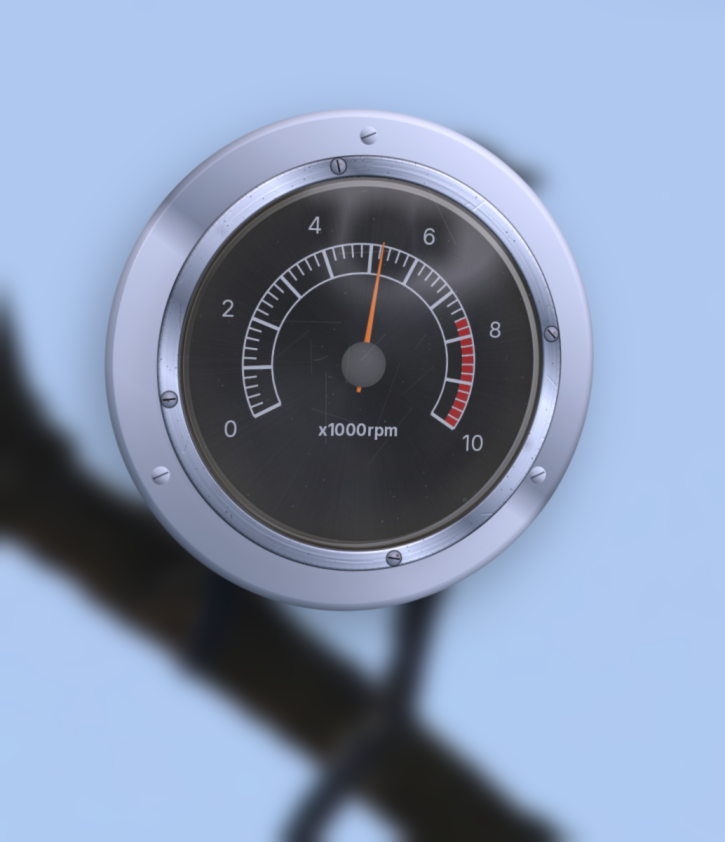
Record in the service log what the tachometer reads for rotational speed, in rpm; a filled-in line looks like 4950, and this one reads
5200
